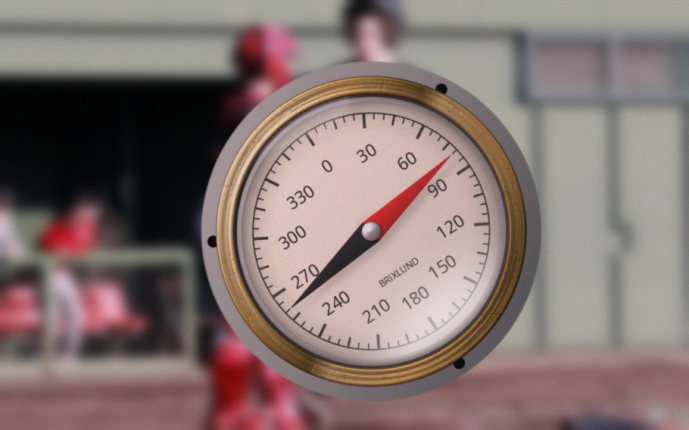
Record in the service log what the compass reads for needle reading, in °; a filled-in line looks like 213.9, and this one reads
80
